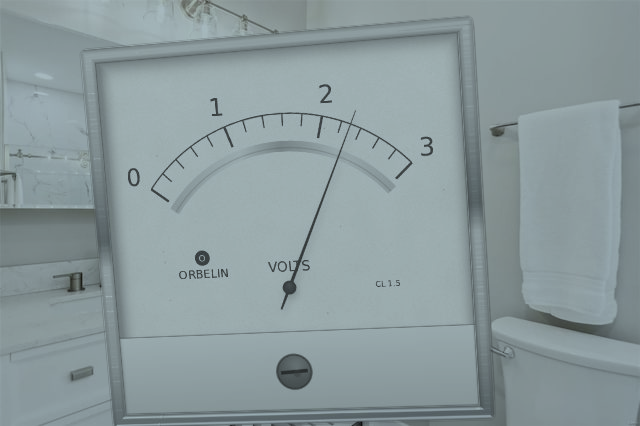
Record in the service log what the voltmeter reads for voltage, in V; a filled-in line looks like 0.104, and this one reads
2.3
